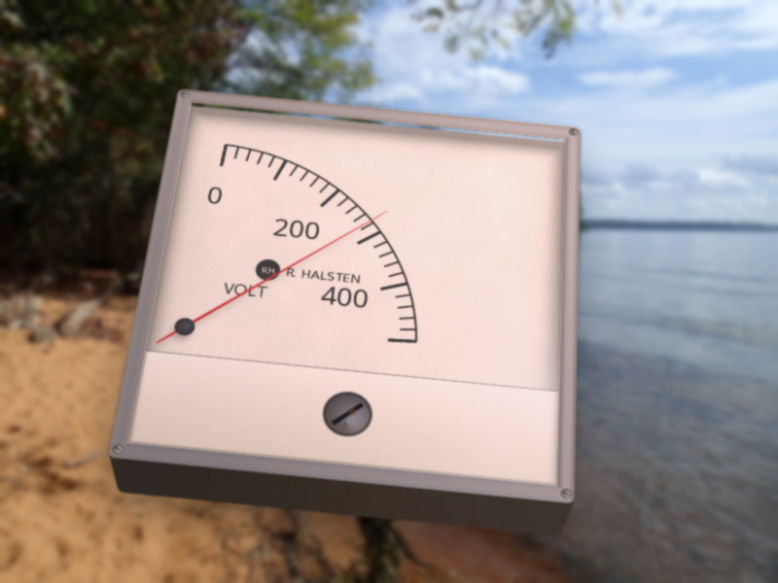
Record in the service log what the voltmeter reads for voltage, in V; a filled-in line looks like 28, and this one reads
280
